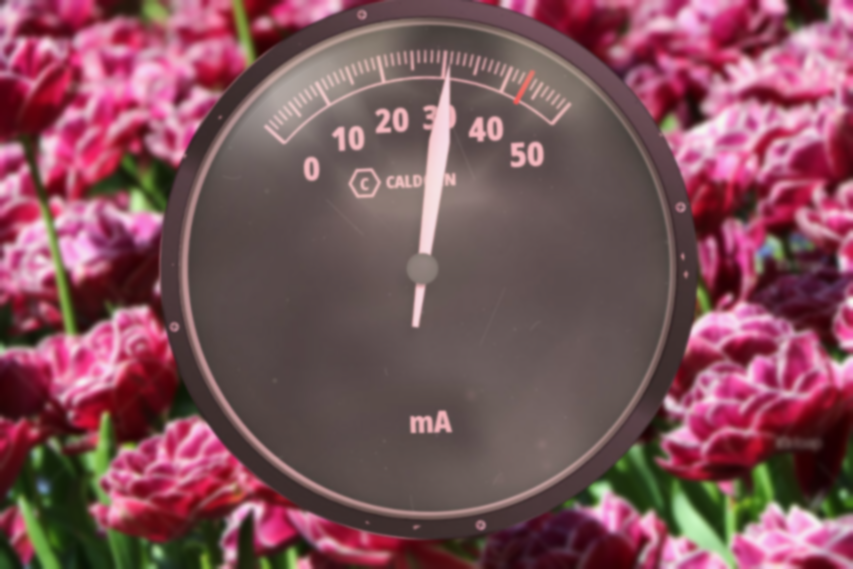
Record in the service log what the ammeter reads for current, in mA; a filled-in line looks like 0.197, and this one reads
31
